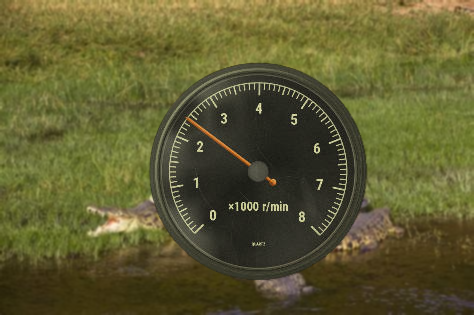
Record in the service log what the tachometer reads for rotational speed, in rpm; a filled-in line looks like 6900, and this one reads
2400
